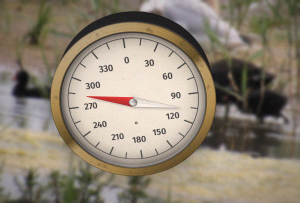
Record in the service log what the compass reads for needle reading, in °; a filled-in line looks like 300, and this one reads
285
